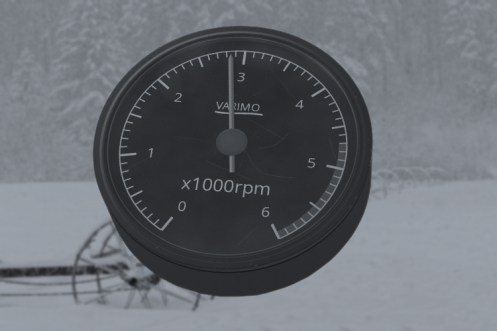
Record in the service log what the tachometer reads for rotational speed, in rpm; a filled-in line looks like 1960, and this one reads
2850
